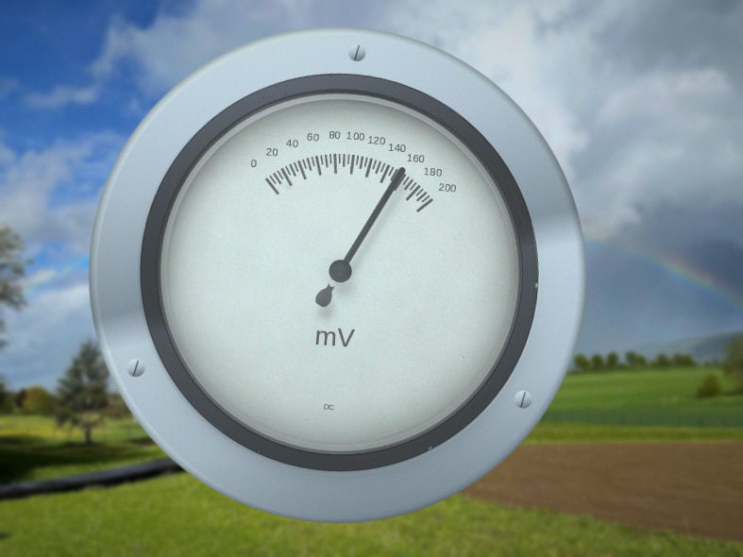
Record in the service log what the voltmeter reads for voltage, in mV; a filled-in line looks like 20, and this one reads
155
